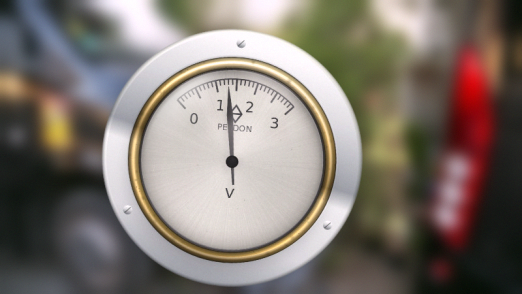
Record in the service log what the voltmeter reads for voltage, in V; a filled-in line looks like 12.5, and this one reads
1.3
